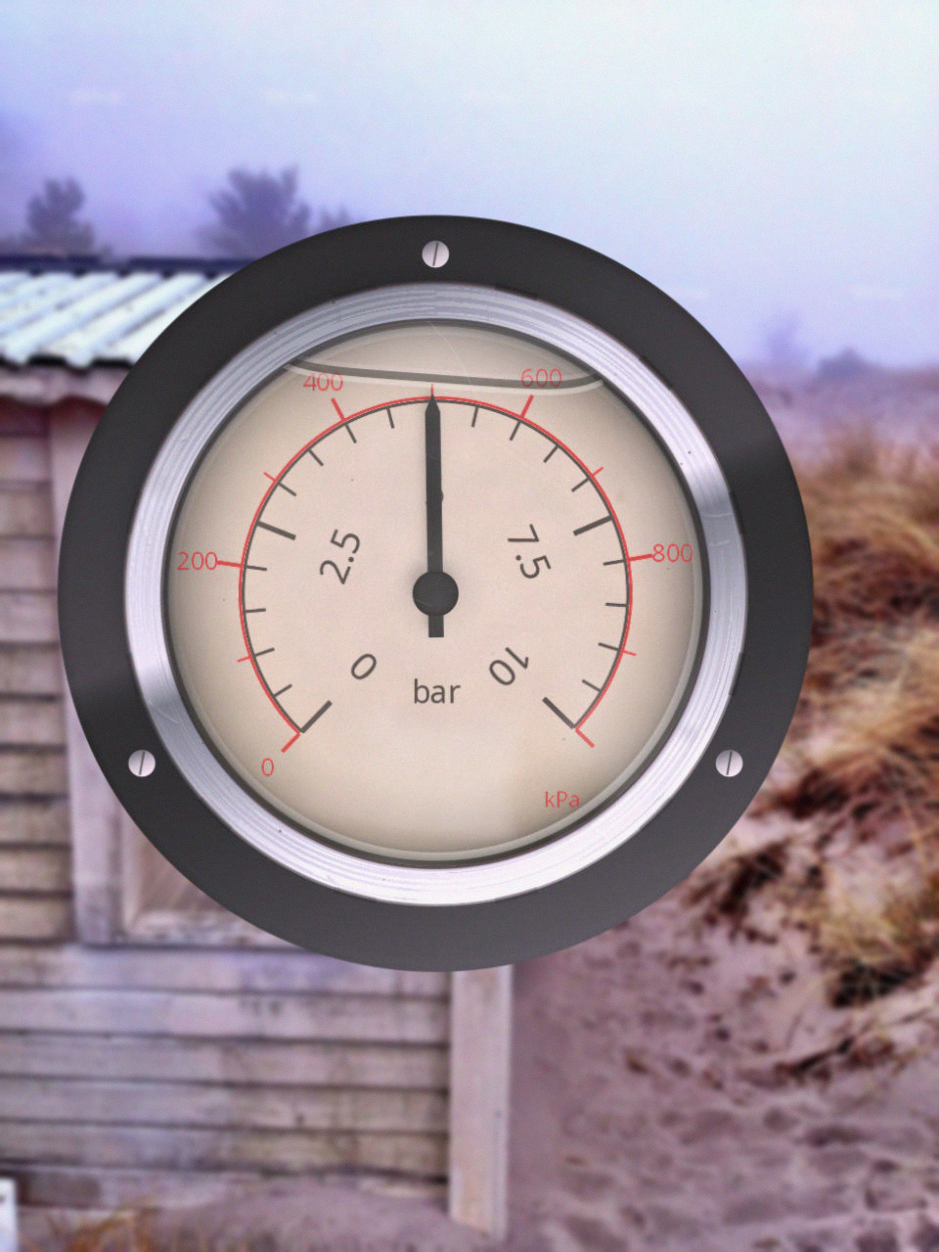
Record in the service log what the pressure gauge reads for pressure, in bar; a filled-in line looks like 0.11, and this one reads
5
